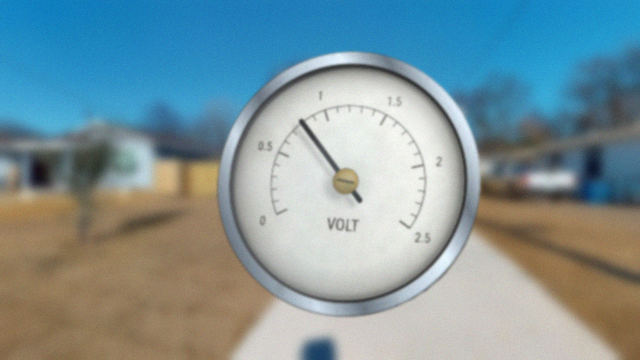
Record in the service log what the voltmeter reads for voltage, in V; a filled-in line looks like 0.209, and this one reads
0.8
